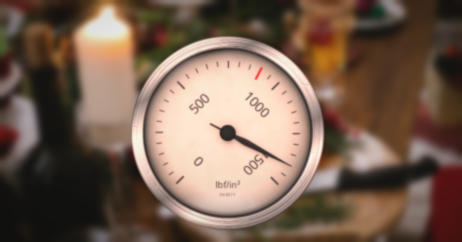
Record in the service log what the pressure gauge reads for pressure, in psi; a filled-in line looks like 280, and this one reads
1400
